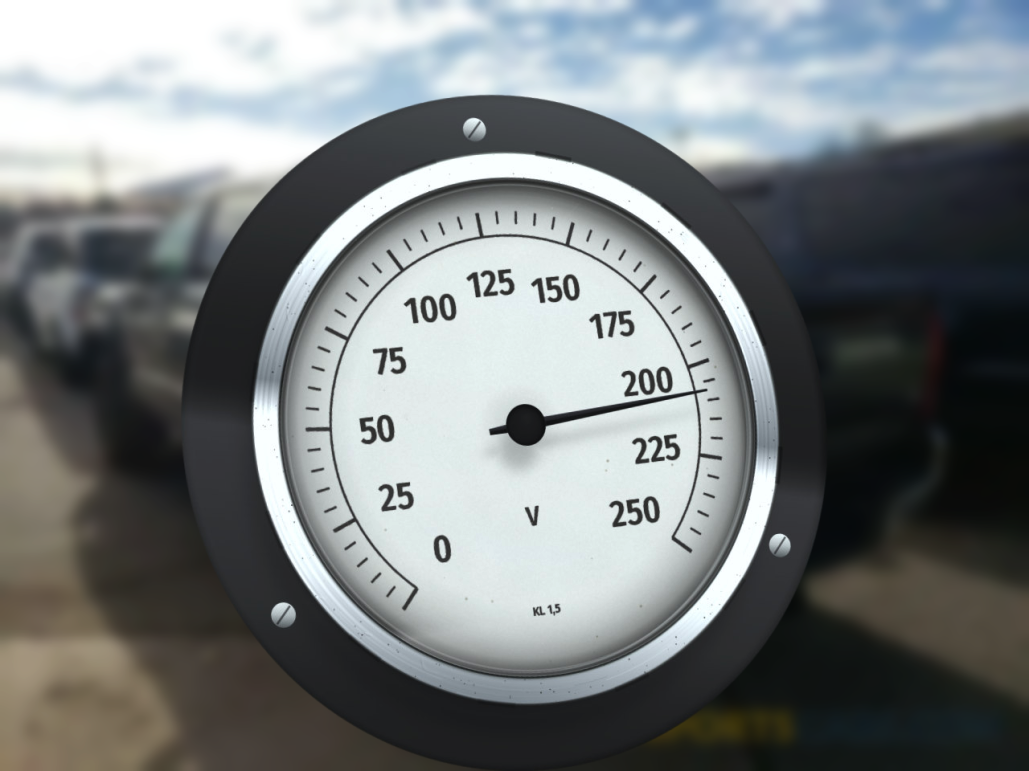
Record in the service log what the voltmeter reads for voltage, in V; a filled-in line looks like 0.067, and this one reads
207.5
